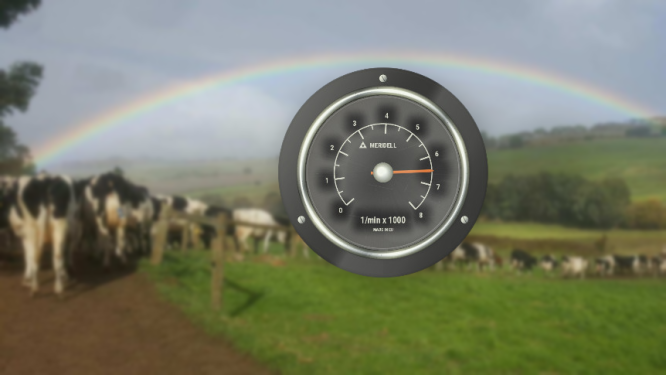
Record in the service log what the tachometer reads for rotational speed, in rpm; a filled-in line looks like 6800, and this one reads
6500
